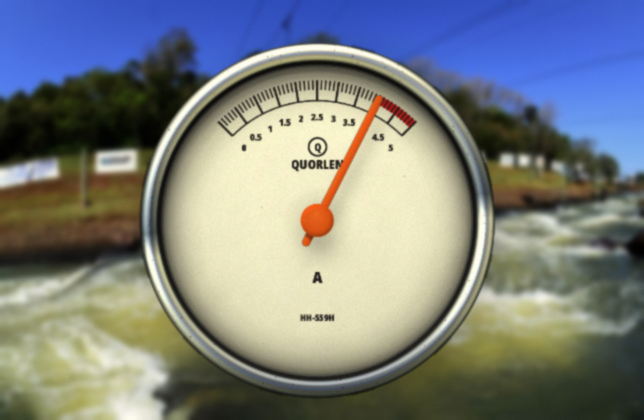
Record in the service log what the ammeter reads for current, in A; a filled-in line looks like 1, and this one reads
4
